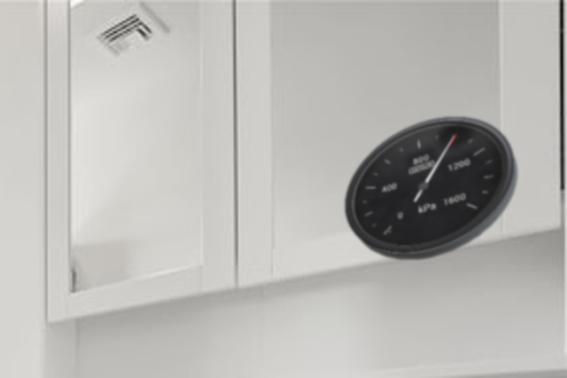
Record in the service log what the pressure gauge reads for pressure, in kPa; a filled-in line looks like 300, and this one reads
1000
